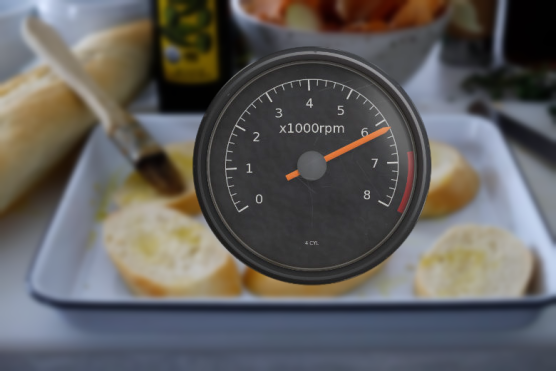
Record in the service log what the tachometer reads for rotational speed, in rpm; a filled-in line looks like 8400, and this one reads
6200
